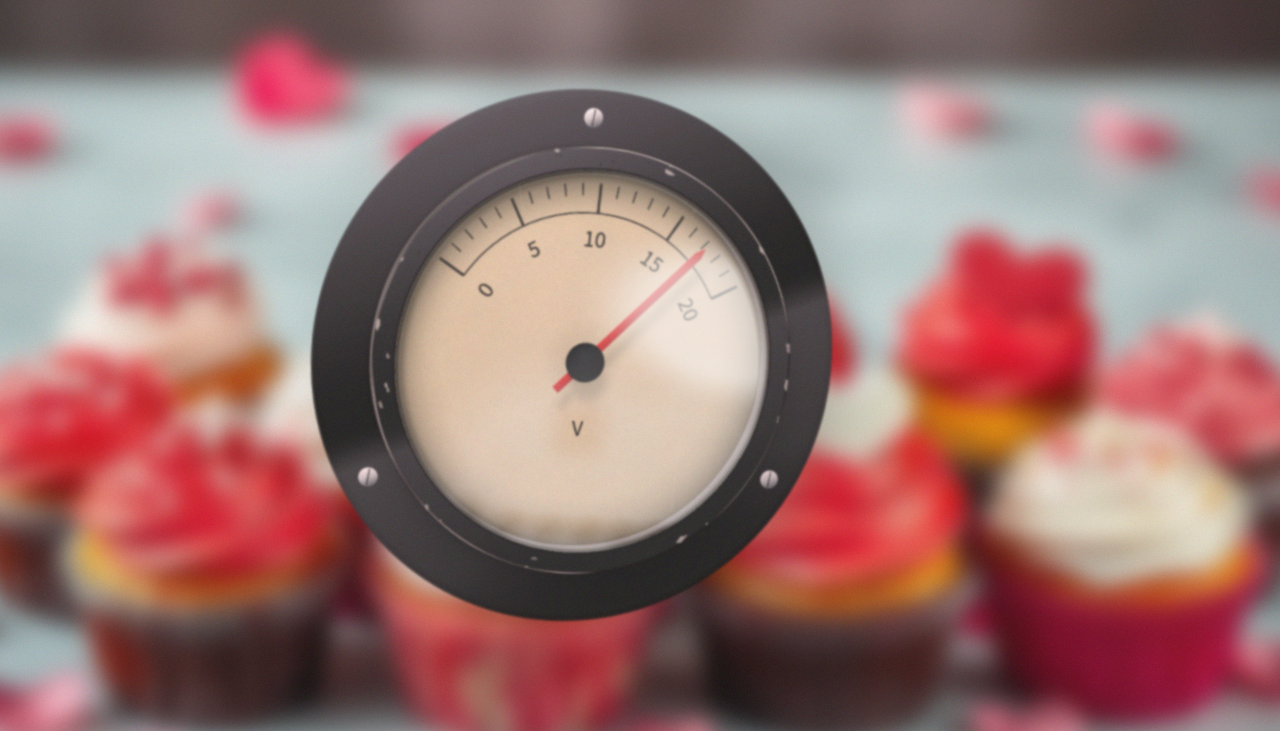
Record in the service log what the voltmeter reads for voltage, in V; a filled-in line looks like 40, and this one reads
17
